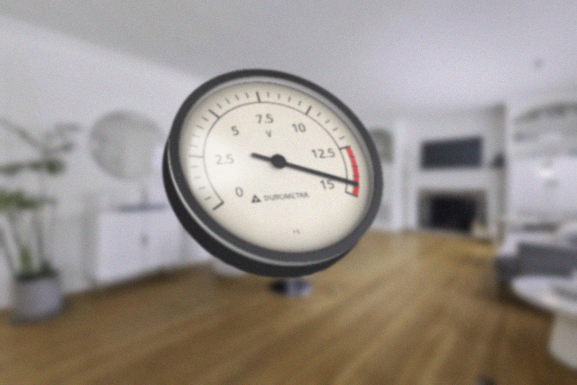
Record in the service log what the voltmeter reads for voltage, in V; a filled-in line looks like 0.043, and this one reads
14.5
